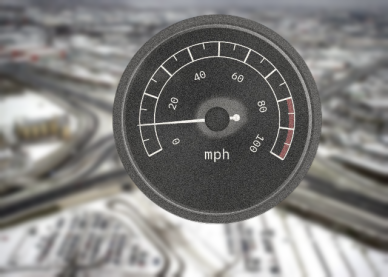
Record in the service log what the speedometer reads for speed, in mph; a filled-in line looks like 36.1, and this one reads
10
